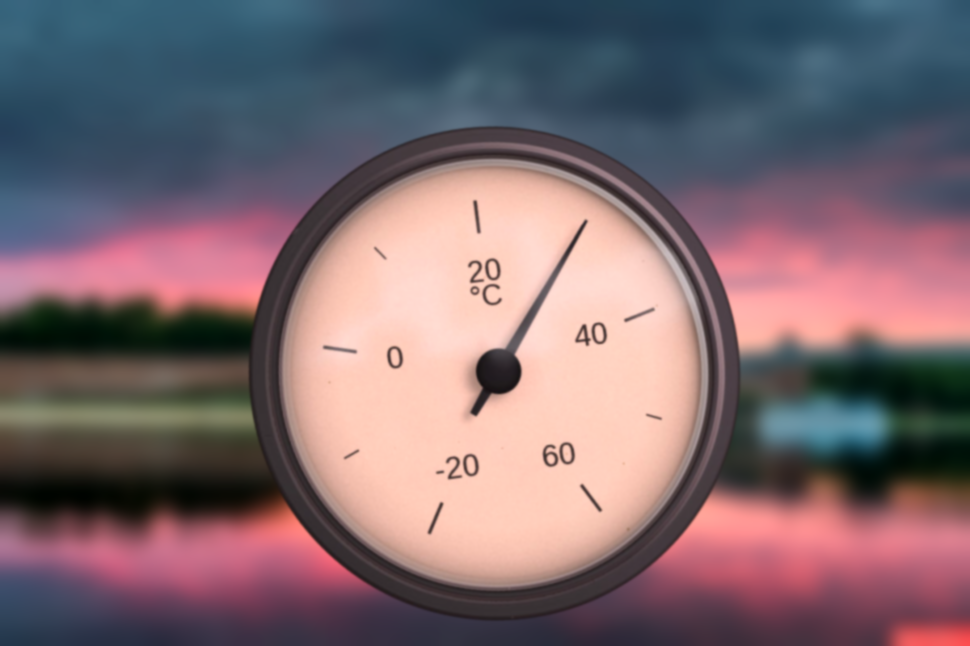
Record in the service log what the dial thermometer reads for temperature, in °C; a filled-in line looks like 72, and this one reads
30
